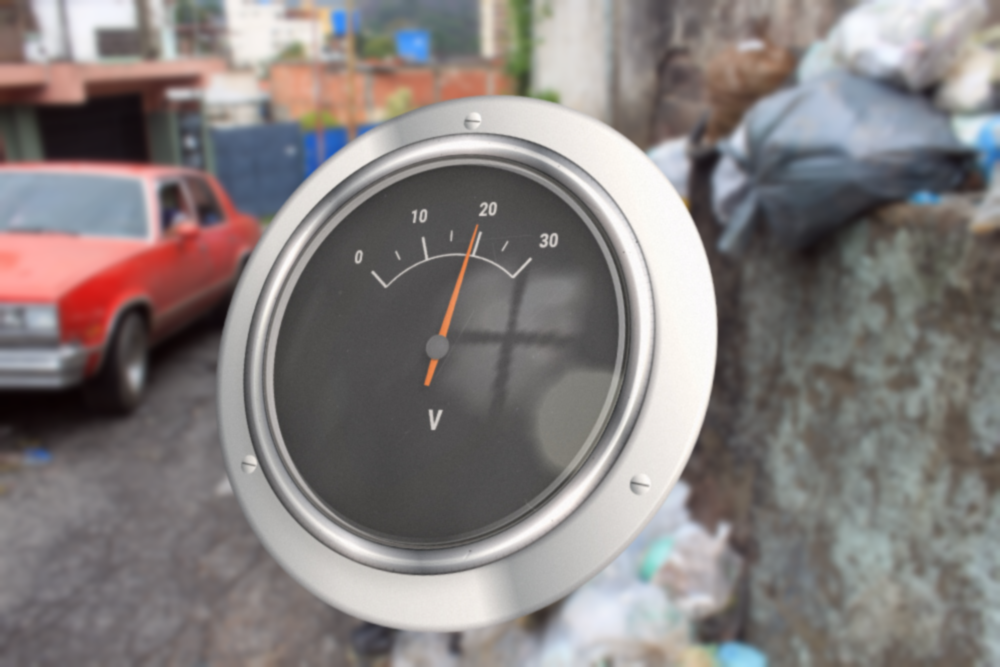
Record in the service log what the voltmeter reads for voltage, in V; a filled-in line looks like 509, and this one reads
20
